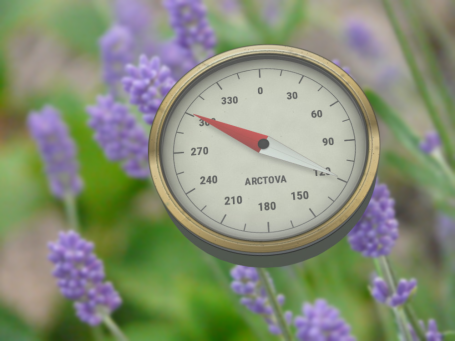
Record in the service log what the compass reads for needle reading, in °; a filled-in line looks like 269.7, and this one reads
300
